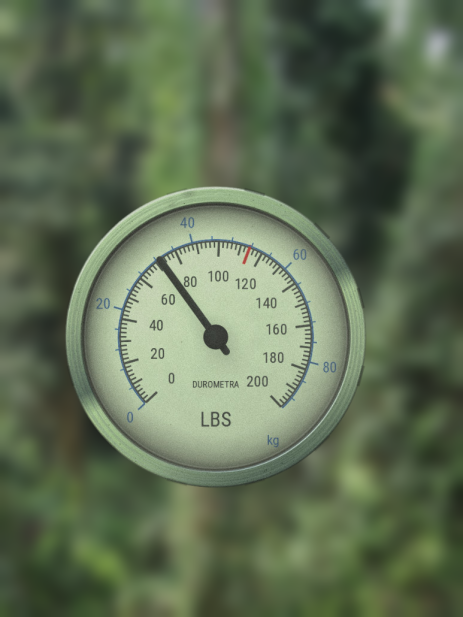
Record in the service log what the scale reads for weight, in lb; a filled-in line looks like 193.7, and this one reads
72
